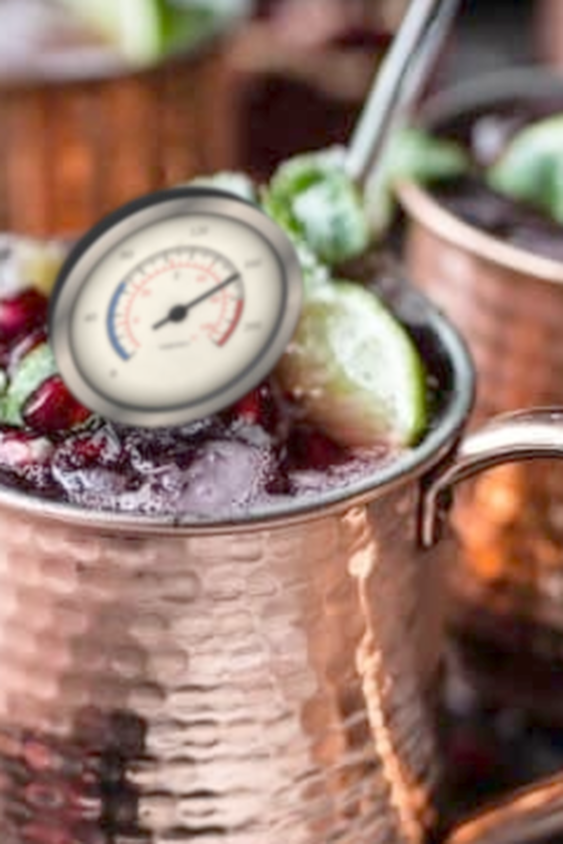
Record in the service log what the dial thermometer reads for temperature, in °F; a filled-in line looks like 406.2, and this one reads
160
